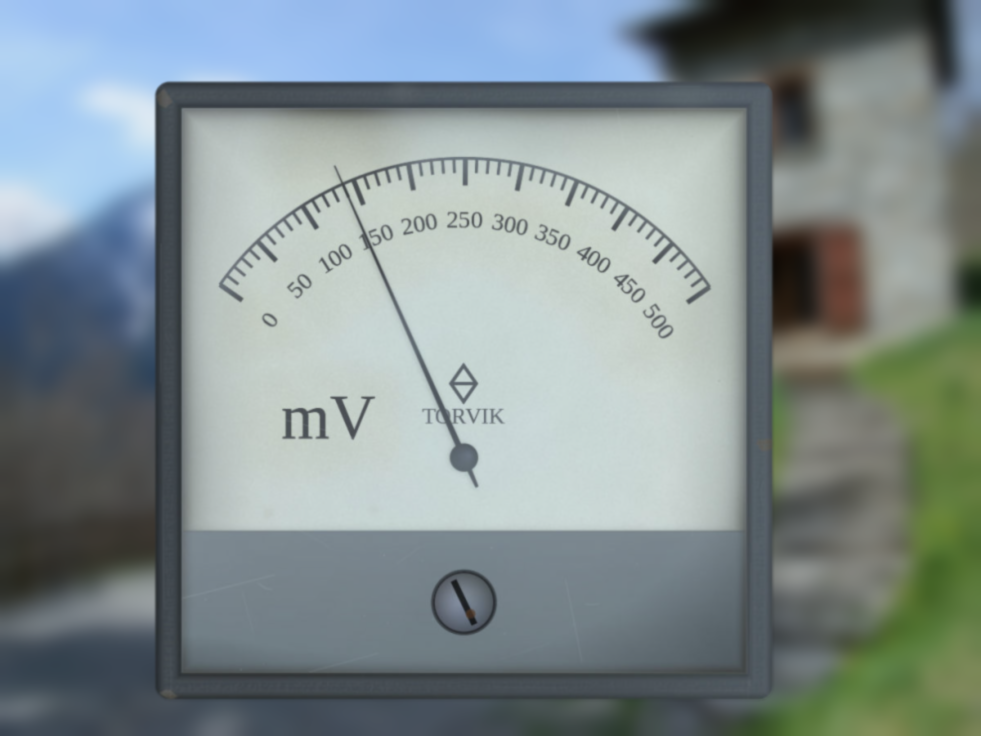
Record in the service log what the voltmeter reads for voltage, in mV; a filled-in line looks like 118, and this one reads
140
